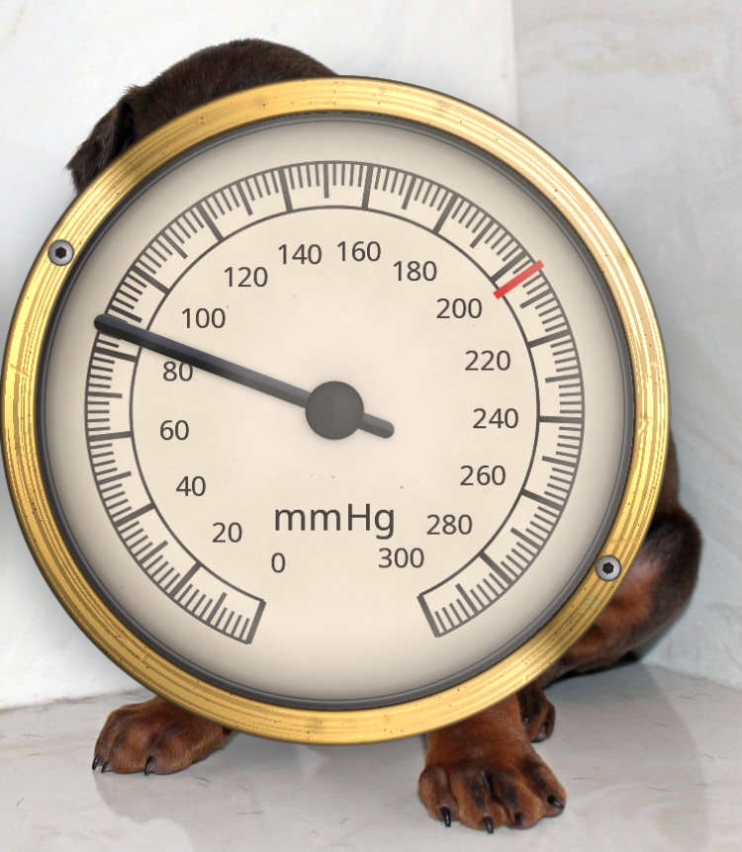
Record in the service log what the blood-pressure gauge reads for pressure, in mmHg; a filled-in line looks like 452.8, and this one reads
86
